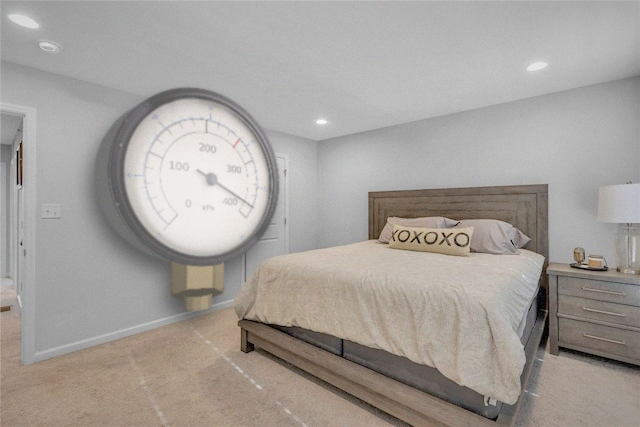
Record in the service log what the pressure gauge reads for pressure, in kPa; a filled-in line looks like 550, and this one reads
380
